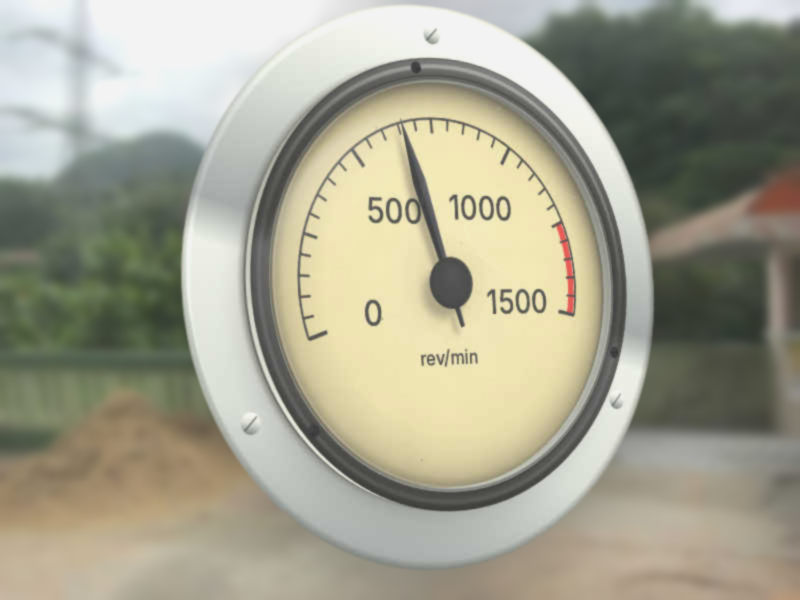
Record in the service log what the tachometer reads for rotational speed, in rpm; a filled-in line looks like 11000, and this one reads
650
